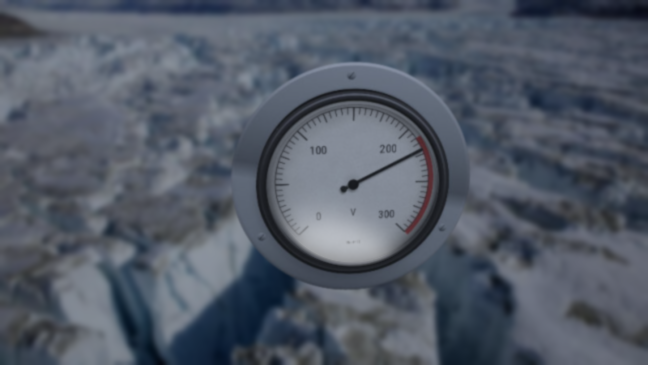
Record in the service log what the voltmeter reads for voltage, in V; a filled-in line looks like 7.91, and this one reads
220
